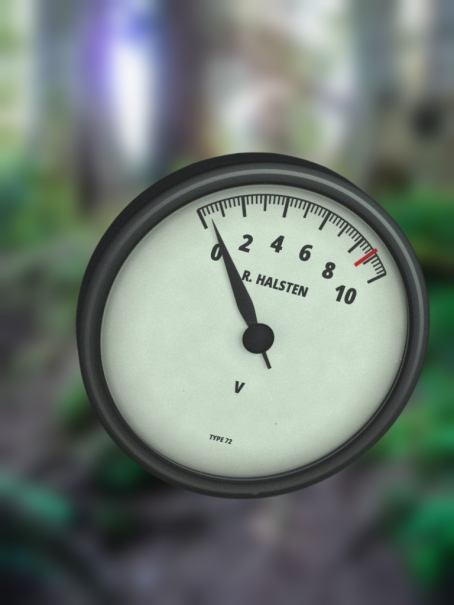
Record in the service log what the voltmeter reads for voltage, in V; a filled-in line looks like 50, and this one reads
0.4
